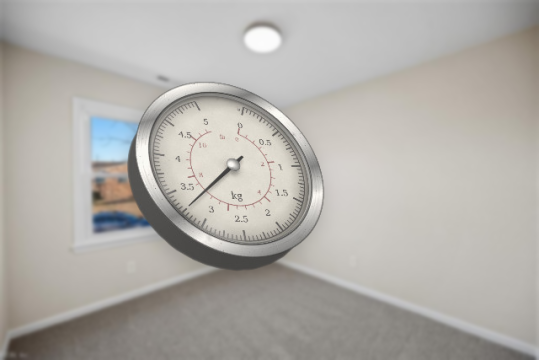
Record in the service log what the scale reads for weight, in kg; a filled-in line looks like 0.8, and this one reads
3.25
